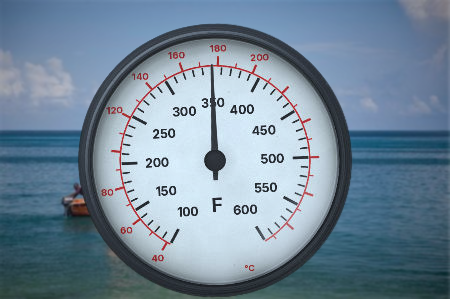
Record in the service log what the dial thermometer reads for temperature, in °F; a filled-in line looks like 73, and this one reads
350
